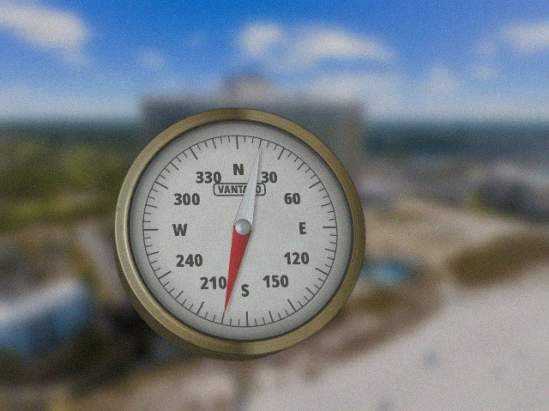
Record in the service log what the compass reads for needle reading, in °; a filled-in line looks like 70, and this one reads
195
